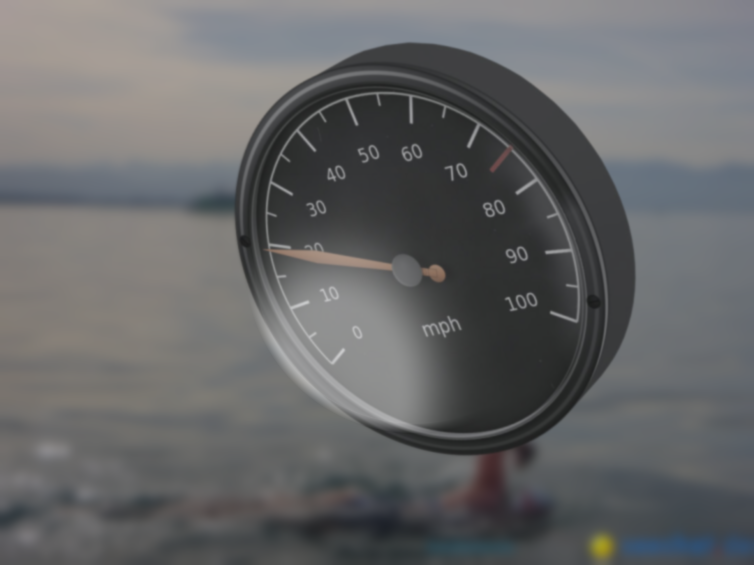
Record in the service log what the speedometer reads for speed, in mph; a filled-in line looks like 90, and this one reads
20
